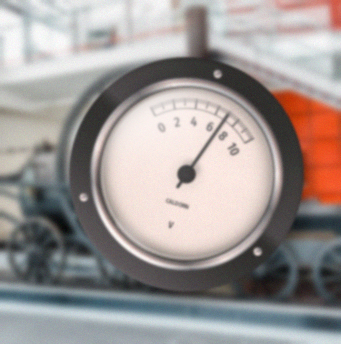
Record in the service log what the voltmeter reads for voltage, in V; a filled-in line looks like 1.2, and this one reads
7
